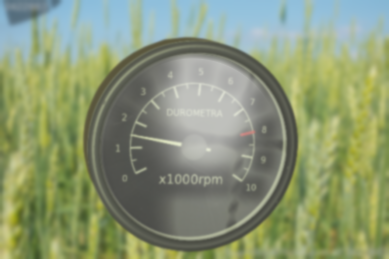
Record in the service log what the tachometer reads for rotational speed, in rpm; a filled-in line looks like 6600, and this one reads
1500
